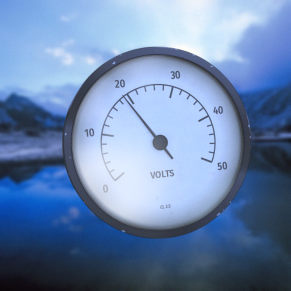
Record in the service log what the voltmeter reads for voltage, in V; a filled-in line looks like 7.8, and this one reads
19
